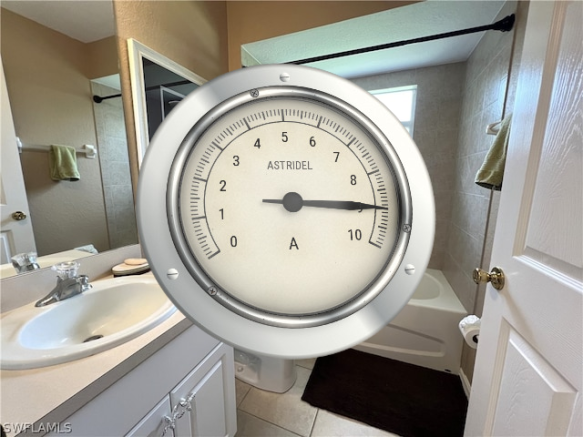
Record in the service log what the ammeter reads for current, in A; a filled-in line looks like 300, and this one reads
9
